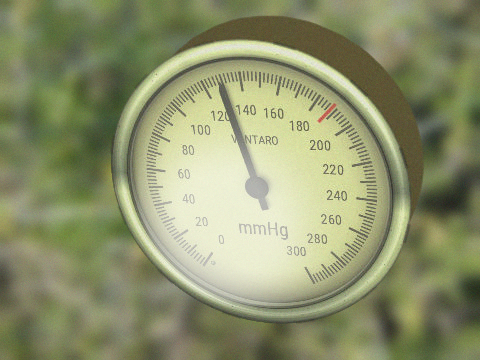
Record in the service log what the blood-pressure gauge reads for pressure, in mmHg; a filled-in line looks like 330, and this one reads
130
